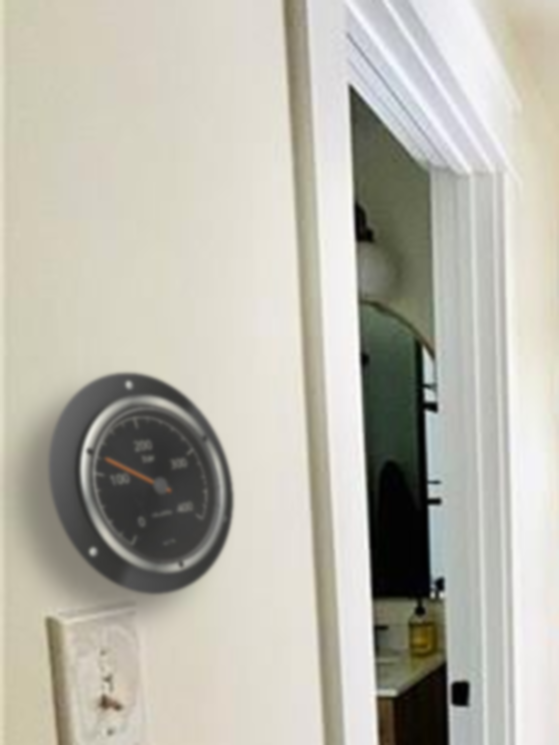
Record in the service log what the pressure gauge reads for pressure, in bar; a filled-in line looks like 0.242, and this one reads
120
